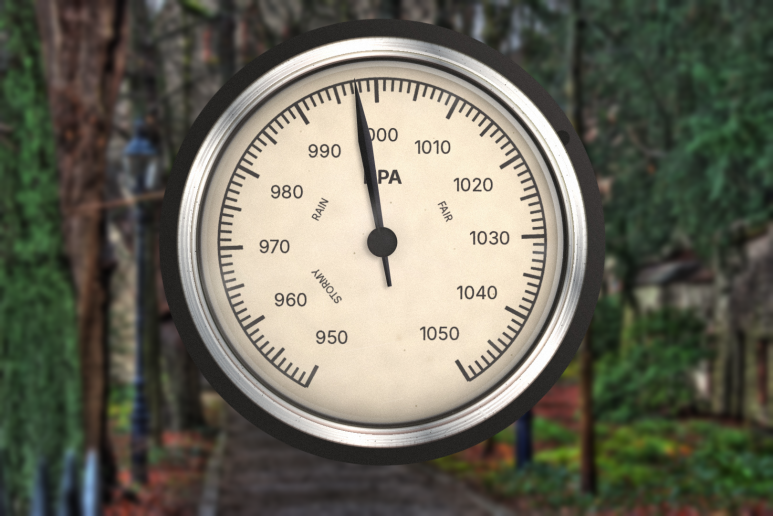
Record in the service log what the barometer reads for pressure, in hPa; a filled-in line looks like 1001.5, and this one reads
997.5
